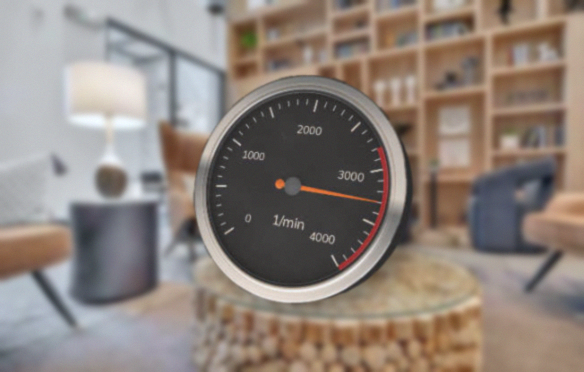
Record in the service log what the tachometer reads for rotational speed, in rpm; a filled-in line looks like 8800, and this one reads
3300
